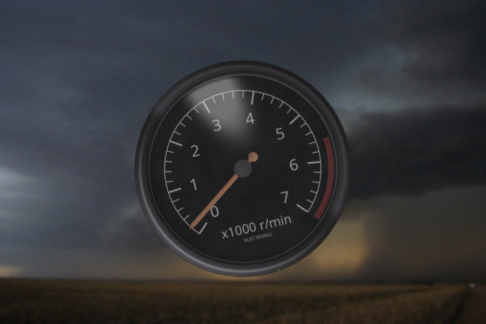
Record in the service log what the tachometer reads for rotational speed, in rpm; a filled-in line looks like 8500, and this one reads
200
